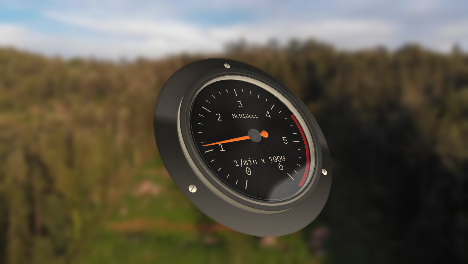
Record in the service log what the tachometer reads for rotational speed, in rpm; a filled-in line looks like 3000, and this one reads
1100
